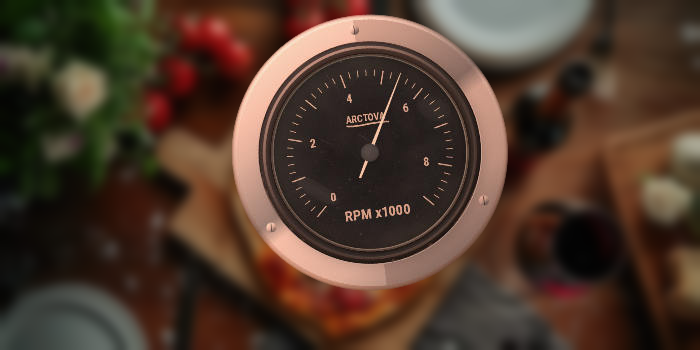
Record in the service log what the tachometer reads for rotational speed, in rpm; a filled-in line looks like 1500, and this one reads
5400
